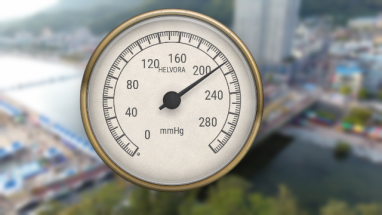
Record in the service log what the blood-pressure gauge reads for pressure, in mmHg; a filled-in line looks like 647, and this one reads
210
